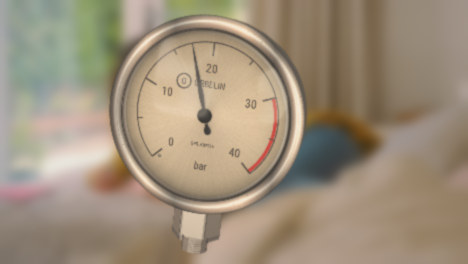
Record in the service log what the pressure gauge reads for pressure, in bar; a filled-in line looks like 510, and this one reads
17.5
